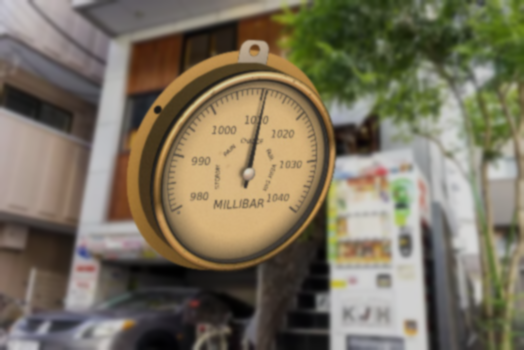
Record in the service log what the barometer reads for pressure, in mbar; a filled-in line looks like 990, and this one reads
1010
